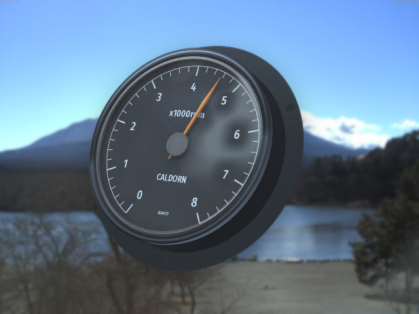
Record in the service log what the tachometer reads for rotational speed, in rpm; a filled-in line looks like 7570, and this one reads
4600
